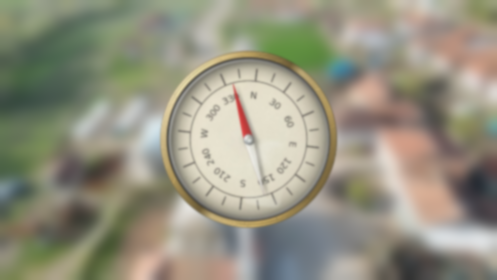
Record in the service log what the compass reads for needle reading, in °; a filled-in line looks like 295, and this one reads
337.5
